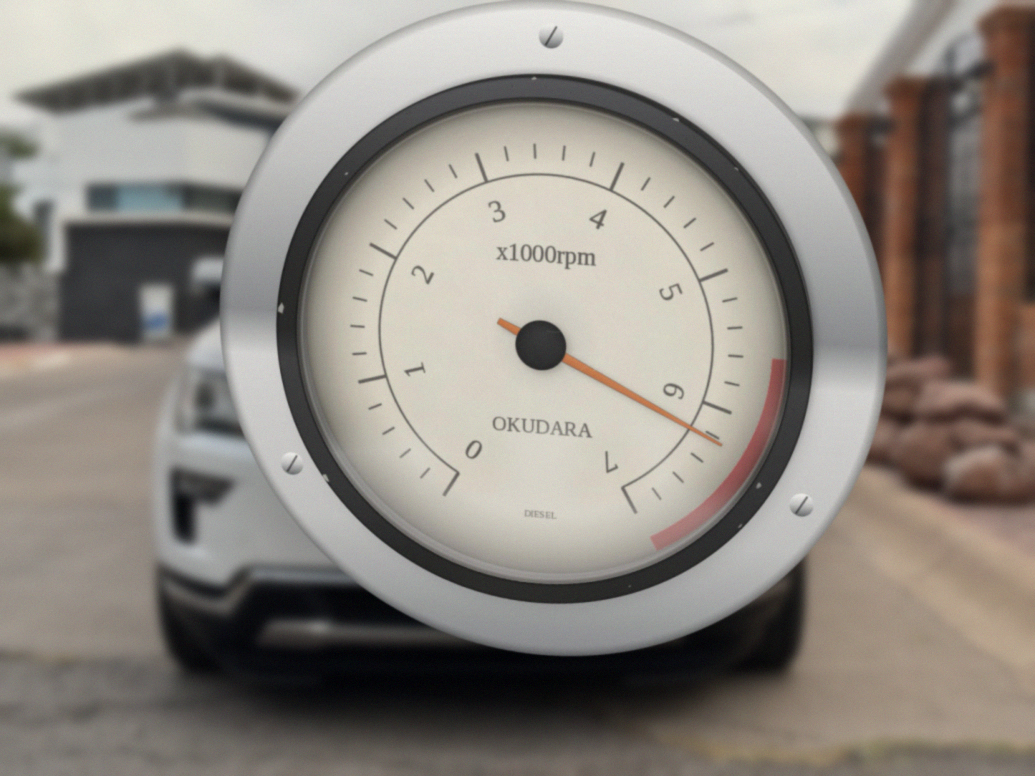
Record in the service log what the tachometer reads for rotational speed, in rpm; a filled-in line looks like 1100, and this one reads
6200
